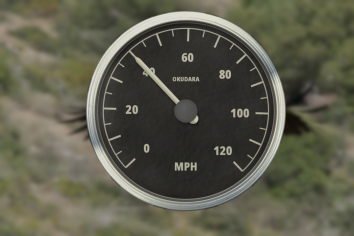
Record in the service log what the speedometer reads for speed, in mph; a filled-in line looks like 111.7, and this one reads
40
